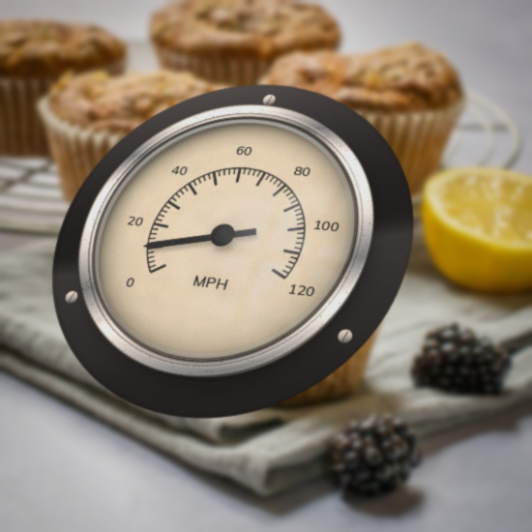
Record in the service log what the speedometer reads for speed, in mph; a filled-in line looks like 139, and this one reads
10
